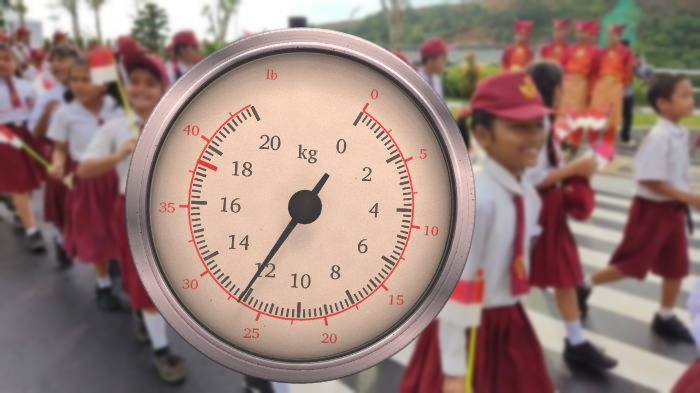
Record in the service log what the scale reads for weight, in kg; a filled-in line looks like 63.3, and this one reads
12.2
